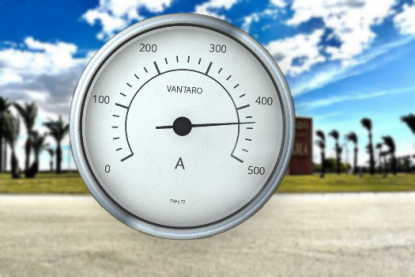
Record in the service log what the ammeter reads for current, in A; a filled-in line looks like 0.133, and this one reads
430
